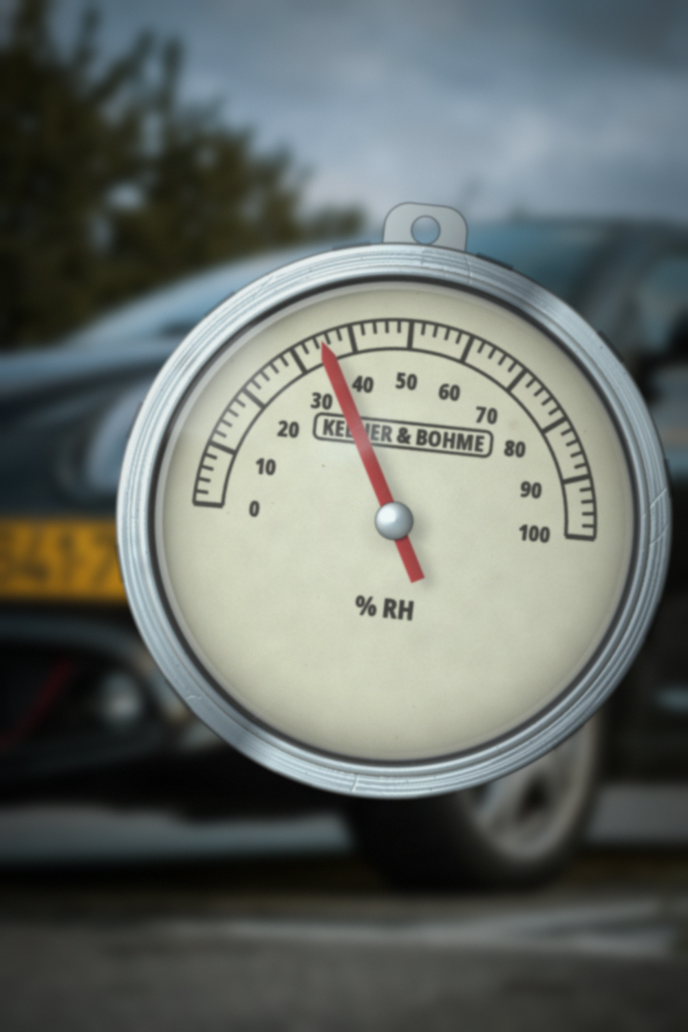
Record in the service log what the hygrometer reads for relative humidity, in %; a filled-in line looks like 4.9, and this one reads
35
